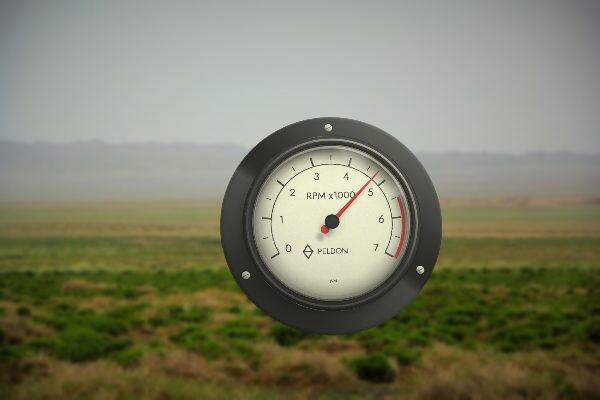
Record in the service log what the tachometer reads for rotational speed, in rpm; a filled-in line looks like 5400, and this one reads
4750
